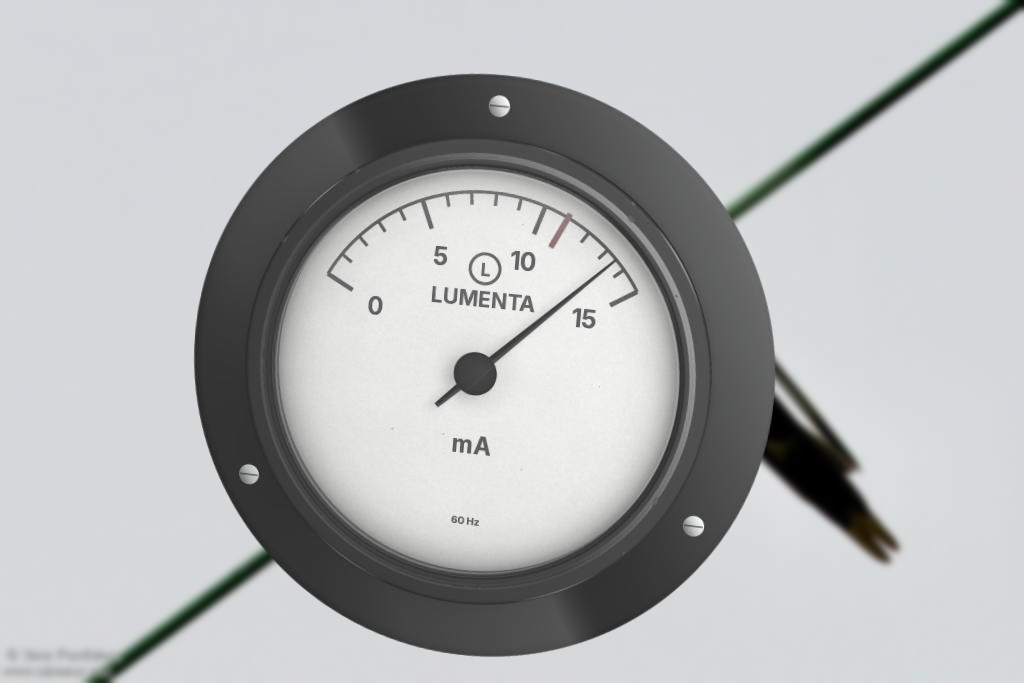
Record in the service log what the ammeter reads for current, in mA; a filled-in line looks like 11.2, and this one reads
13.5
